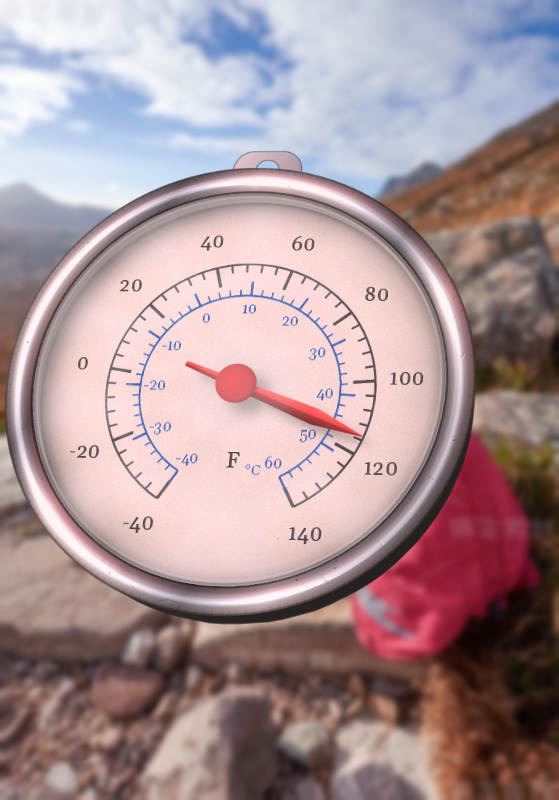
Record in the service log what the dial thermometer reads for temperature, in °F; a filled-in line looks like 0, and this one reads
116
